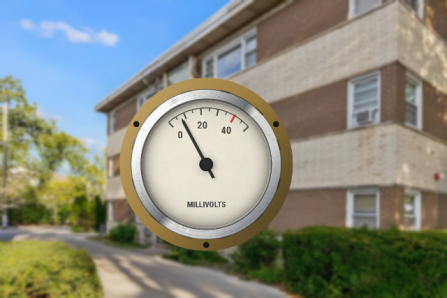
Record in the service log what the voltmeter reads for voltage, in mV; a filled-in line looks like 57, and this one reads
7.5
